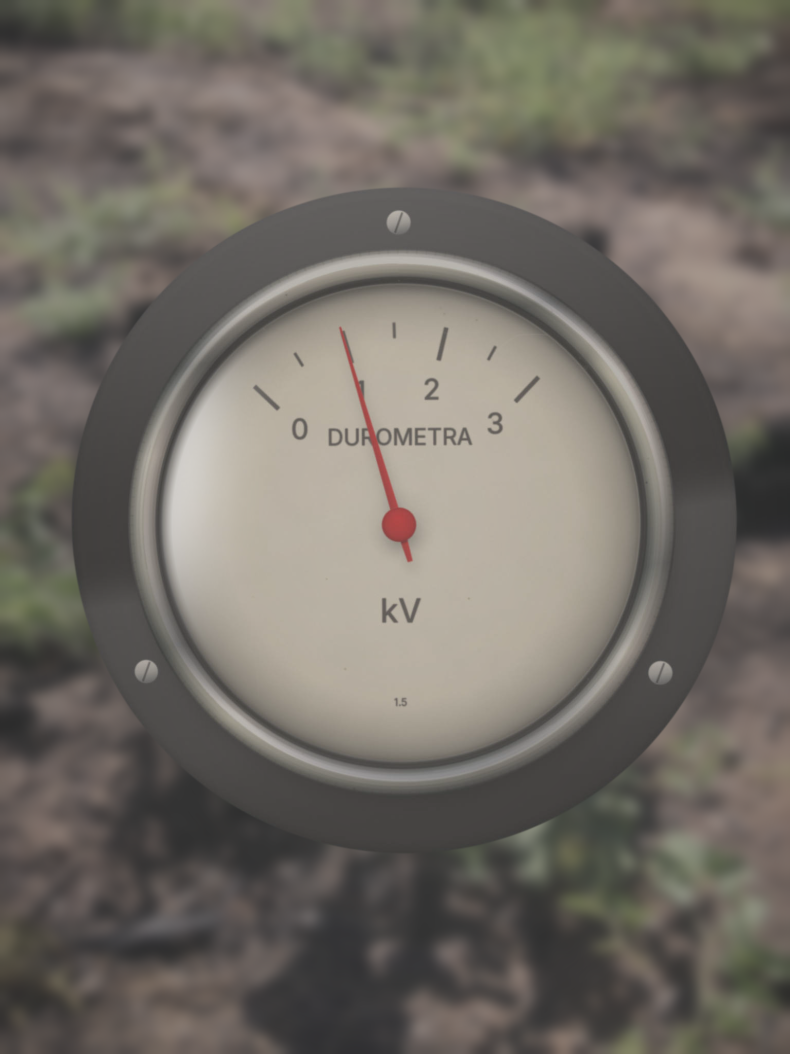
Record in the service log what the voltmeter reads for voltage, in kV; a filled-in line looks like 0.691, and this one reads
1
